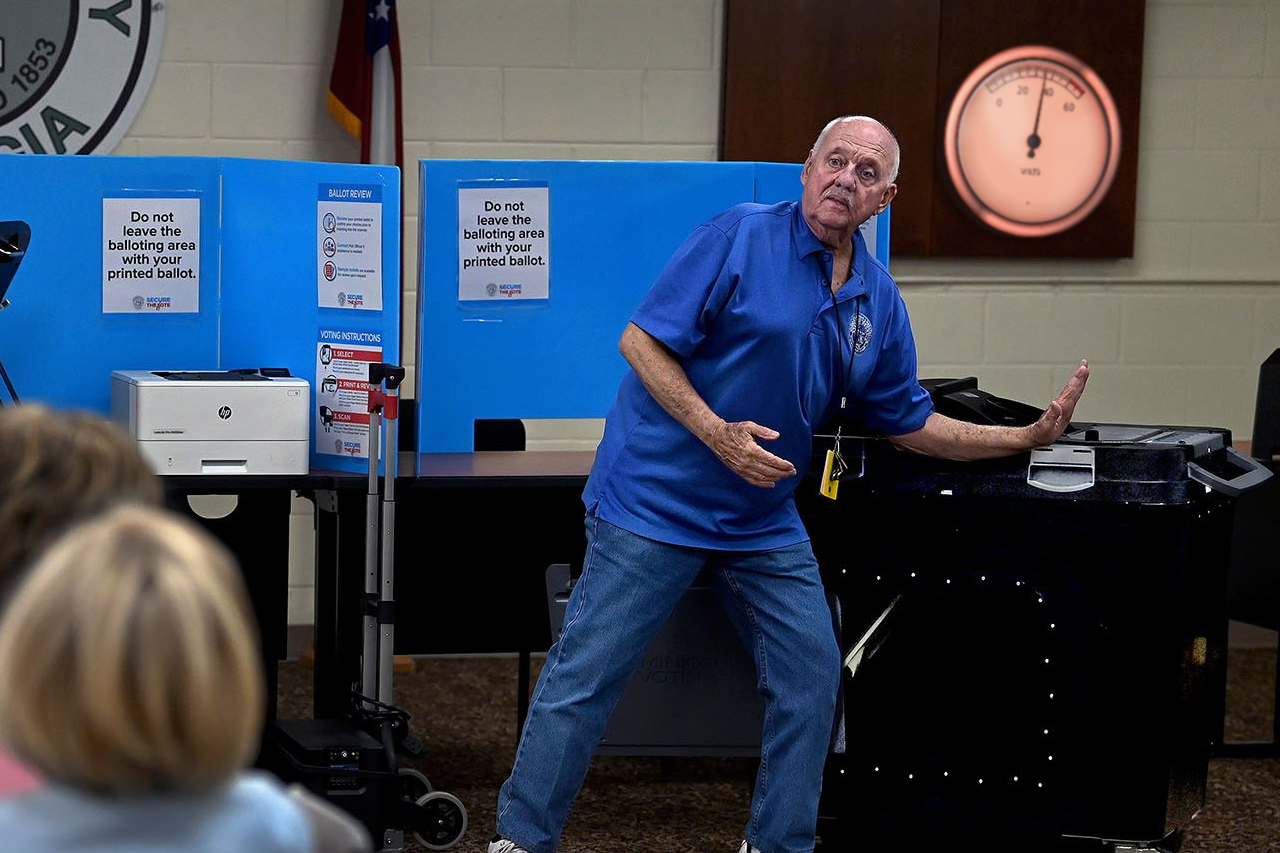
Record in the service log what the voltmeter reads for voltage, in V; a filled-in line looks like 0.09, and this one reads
35
